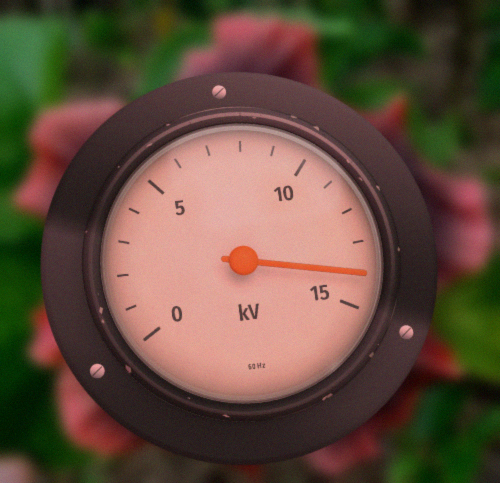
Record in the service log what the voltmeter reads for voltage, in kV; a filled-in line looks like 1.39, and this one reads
14
